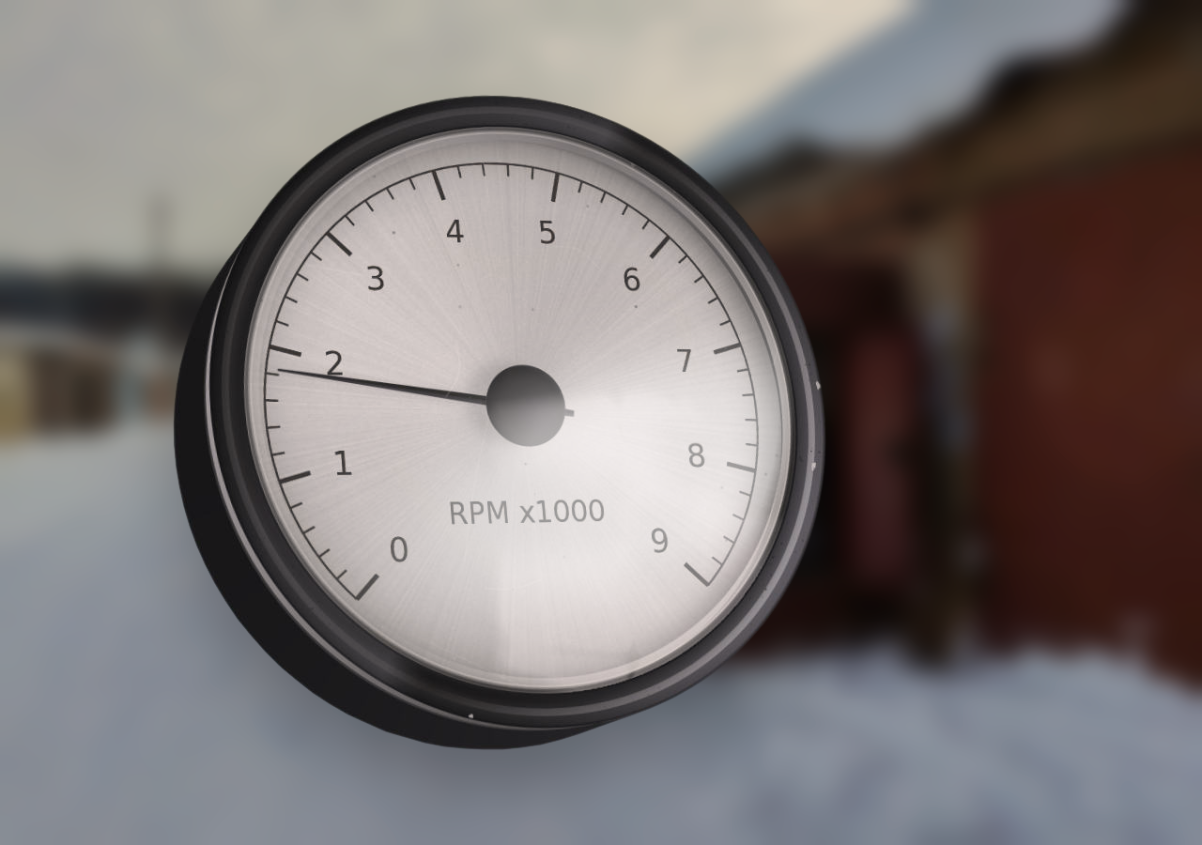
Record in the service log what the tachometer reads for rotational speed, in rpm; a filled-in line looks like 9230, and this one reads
1800
